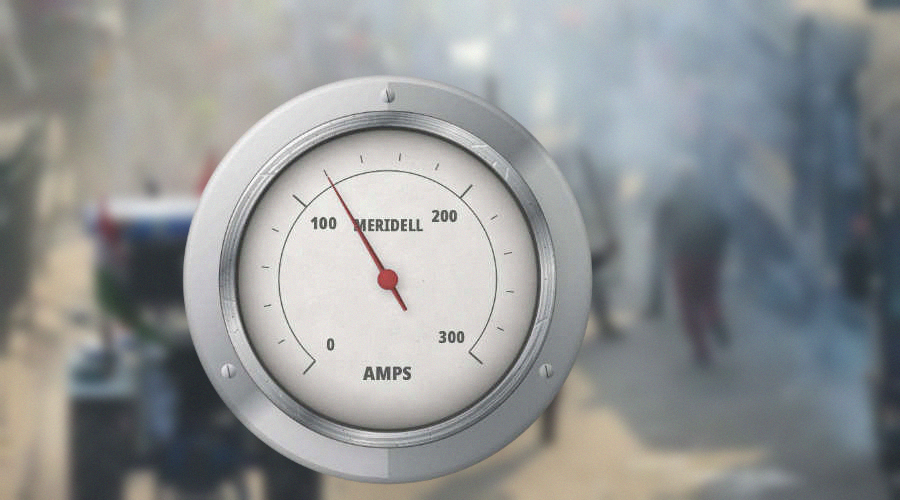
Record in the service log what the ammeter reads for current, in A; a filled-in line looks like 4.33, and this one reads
120
